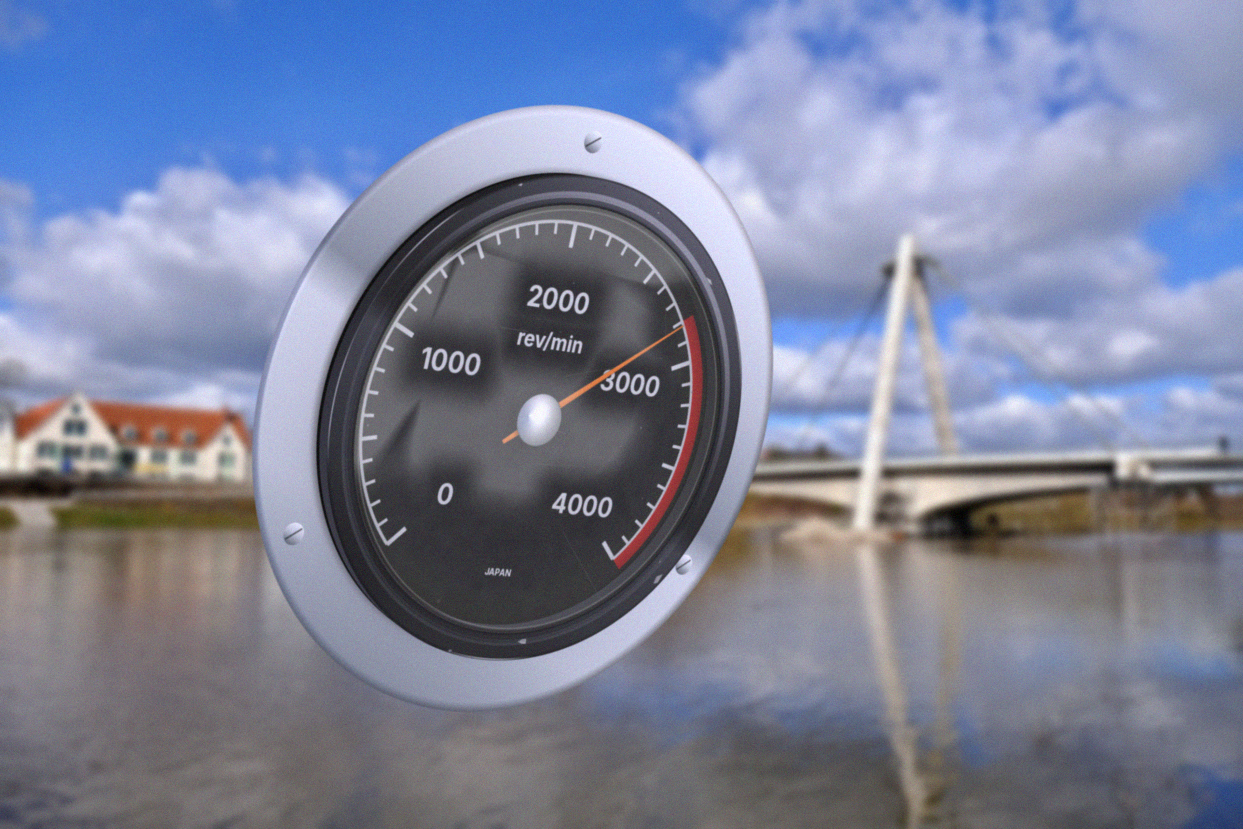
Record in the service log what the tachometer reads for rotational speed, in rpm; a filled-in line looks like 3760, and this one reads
2800
